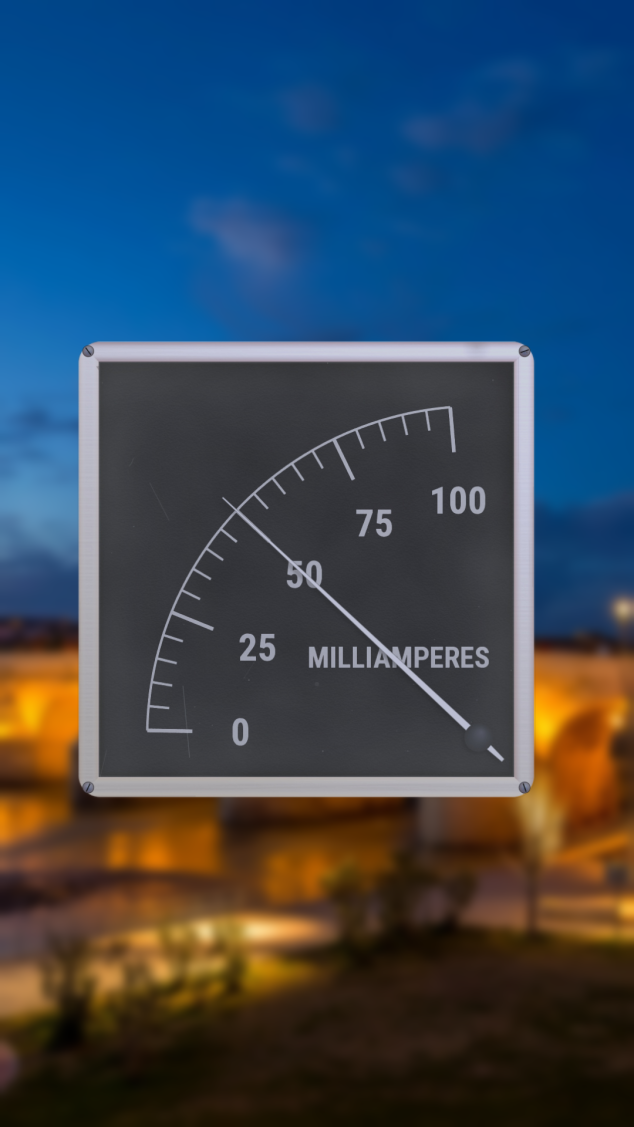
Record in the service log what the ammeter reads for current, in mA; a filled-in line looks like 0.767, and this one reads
50
